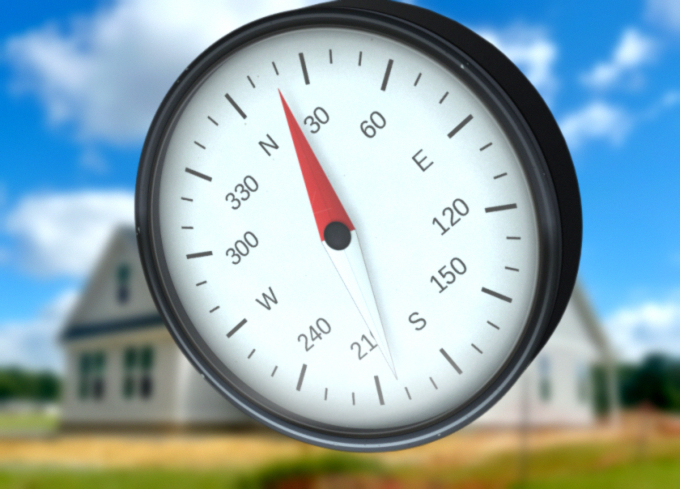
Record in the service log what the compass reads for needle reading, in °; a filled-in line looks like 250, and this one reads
20
